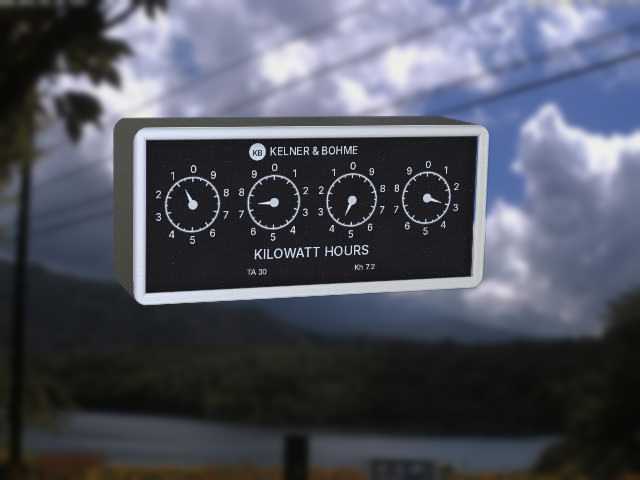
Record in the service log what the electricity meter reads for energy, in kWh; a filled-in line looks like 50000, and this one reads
743
